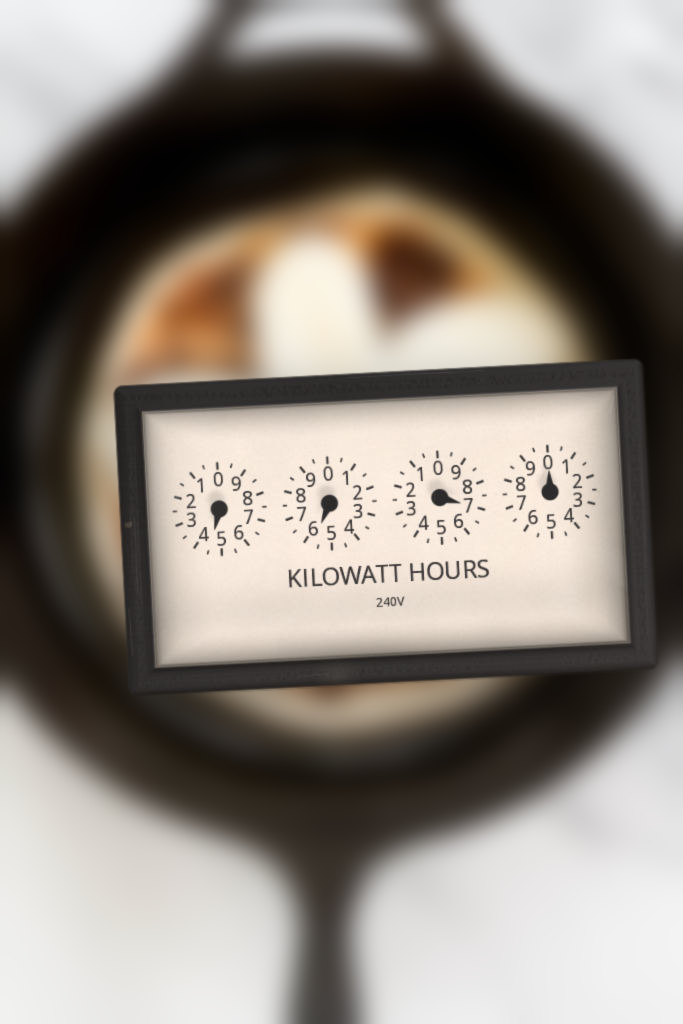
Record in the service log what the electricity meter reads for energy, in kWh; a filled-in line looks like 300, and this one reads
4570
